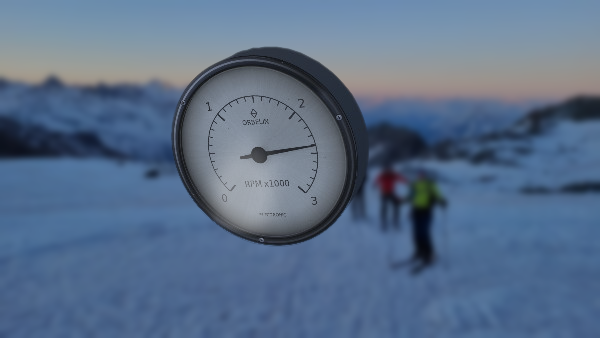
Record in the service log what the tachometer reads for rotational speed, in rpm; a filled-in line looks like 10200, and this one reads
2400
